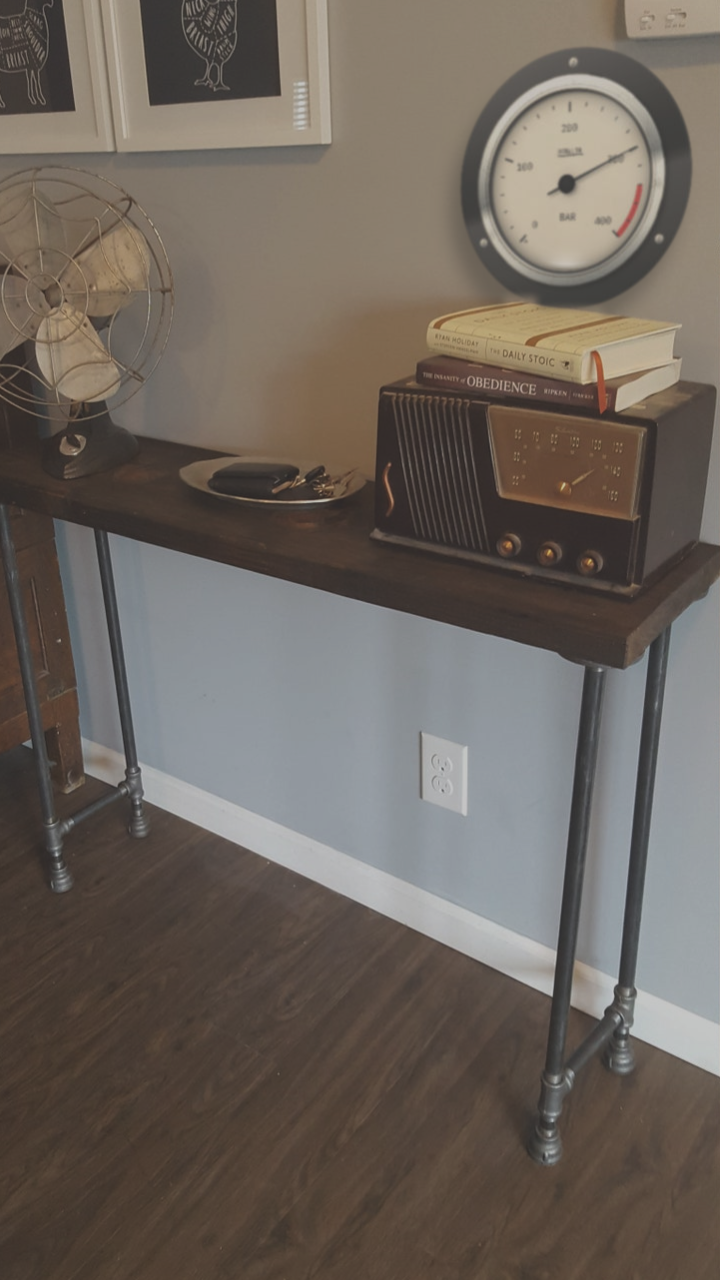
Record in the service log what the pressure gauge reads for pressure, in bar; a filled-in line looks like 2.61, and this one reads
300
